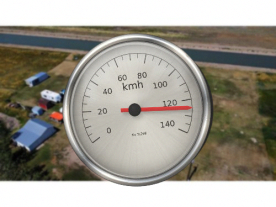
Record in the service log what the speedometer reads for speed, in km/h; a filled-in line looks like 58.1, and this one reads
125
